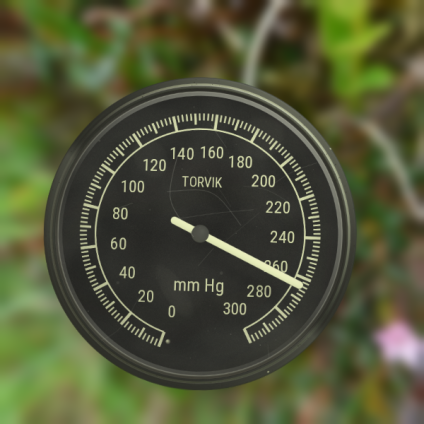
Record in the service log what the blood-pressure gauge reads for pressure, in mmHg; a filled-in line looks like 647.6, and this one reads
264
